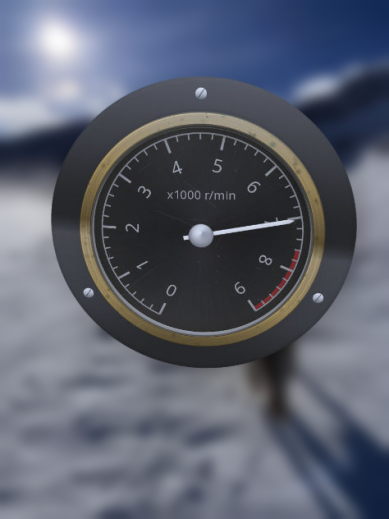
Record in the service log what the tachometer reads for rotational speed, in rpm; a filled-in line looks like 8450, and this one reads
7000
